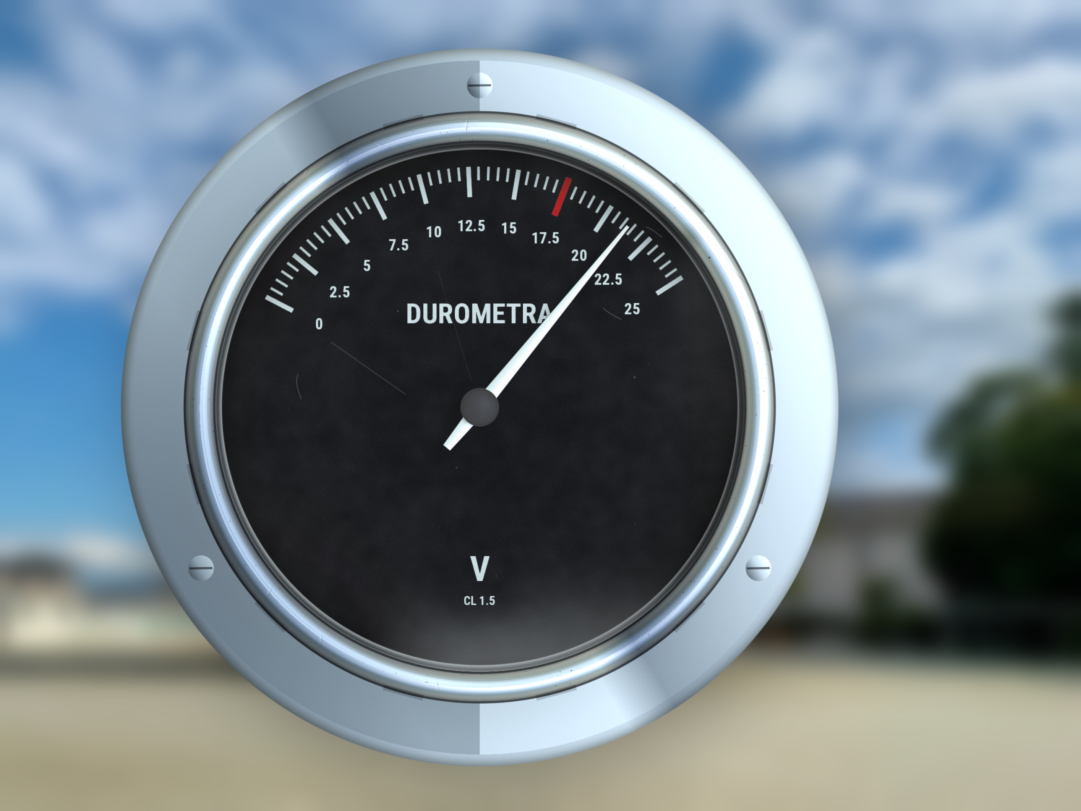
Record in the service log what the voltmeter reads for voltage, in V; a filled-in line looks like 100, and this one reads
21.25
